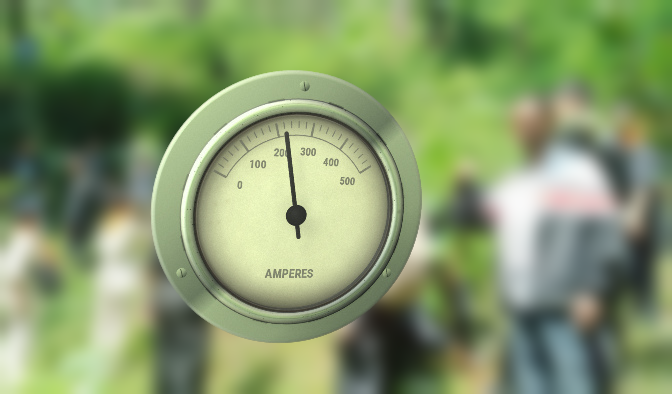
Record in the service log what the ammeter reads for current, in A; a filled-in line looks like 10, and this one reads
220
